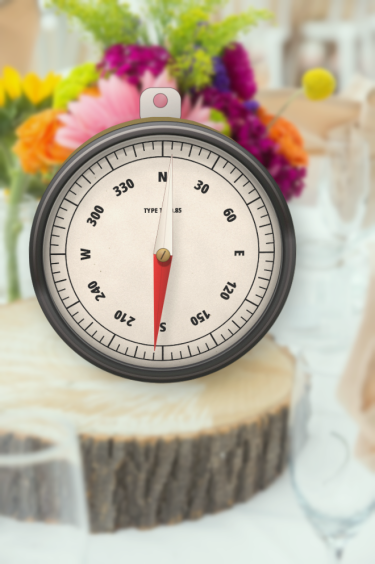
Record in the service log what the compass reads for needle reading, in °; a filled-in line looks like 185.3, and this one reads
185
